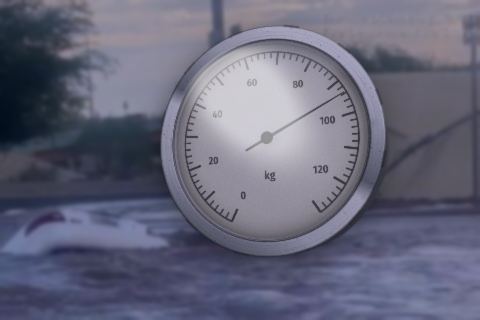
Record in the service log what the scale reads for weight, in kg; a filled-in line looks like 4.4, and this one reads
94
